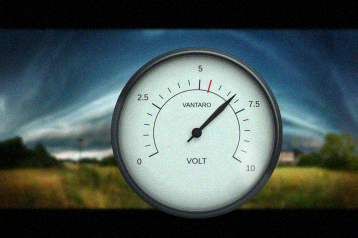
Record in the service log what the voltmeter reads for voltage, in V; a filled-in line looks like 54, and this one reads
6.75
